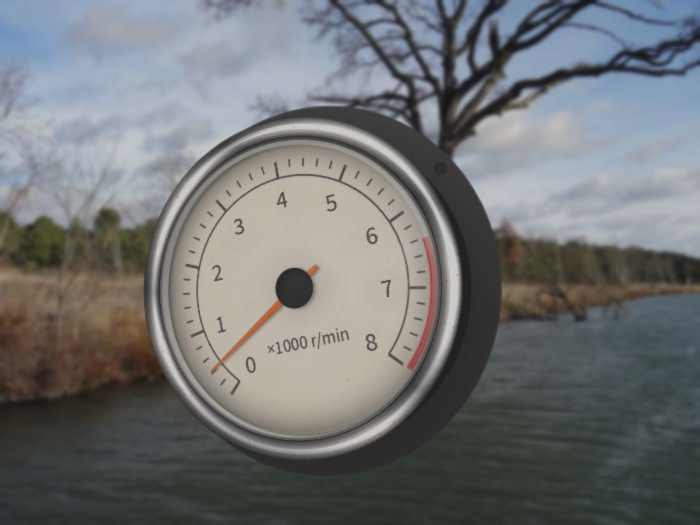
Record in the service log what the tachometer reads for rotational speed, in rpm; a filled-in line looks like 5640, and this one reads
400
